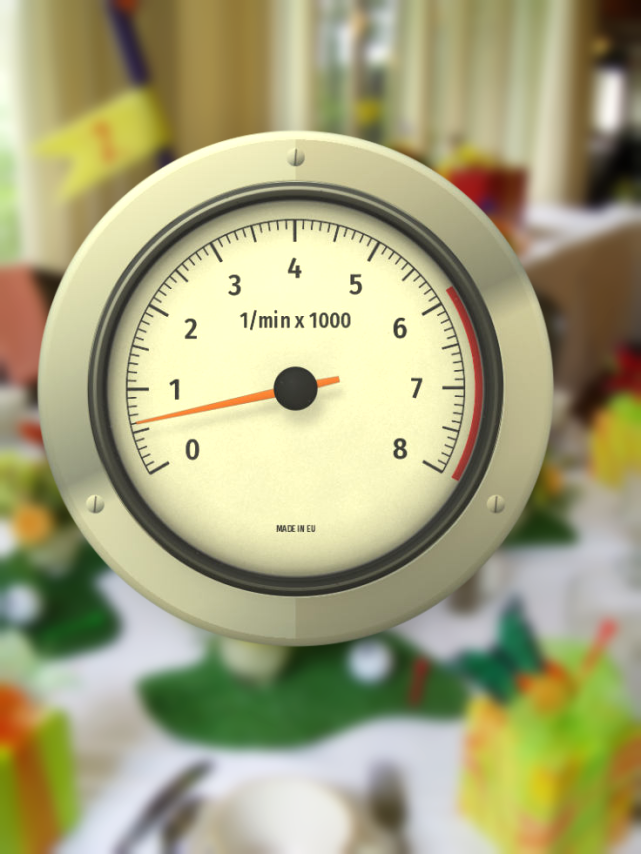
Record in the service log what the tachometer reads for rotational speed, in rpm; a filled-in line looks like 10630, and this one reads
600
